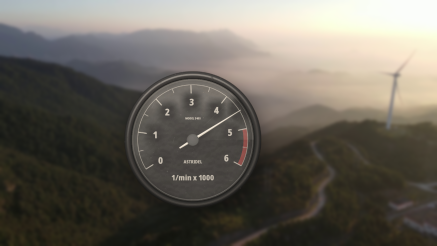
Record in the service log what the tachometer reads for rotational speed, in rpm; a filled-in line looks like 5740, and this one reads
4500
